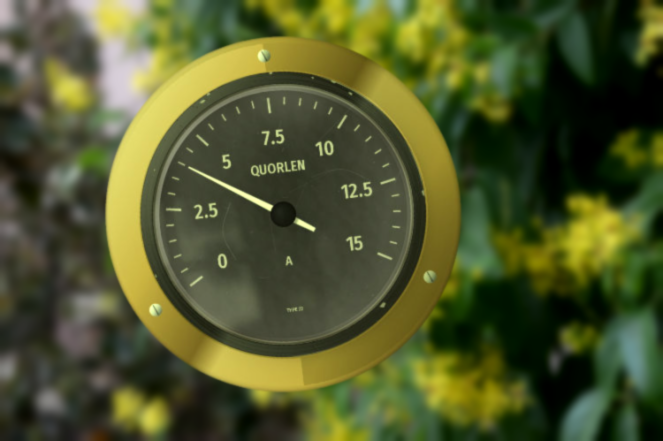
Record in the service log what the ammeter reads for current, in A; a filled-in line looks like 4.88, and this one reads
4
